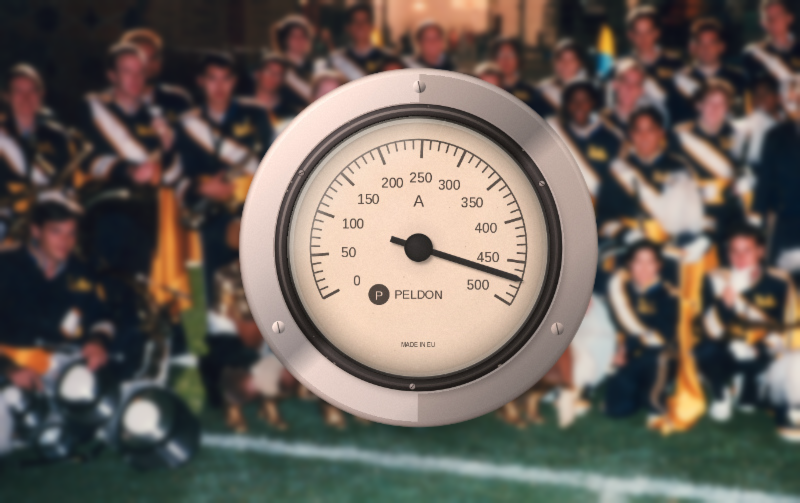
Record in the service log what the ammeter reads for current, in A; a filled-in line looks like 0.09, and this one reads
470
